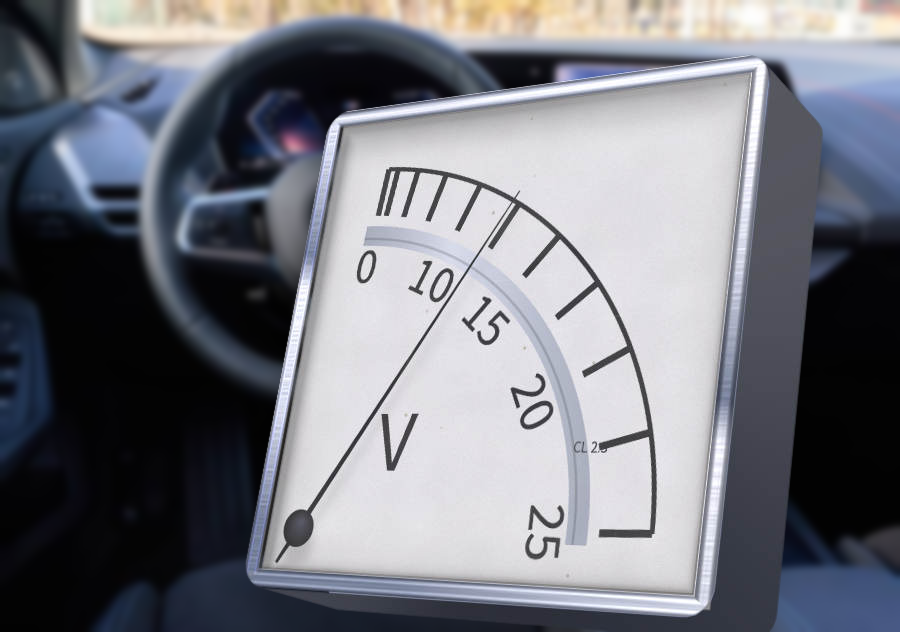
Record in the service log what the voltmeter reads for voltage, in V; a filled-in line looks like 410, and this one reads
12.5
